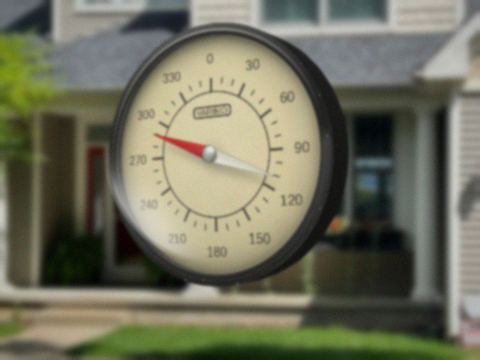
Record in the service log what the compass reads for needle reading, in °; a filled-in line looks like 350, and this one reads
290
